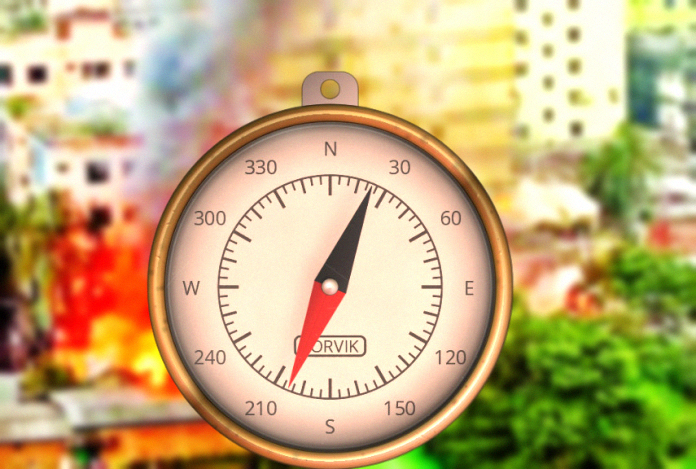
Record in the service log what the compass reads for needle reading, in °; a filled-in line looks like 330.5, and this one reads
202.5
